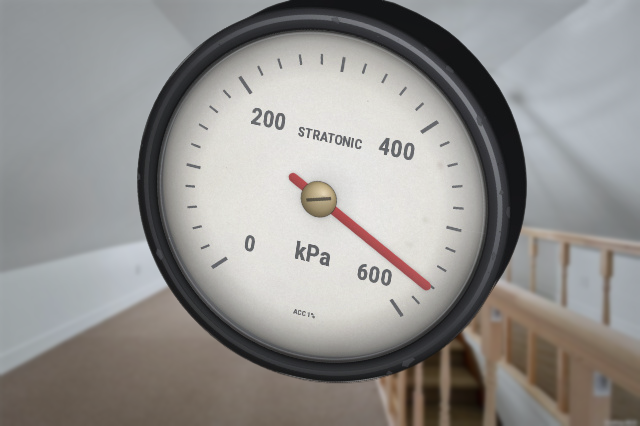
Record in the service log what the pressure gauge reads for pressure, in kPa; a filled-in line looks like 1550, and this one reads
560
